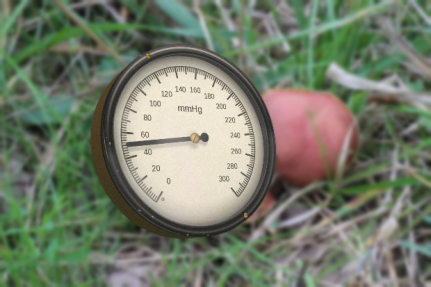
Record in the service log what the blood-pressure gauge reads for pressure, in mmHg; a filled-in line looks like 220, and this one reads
50
